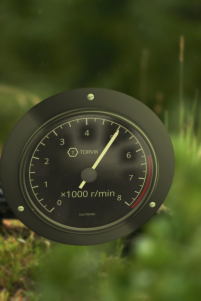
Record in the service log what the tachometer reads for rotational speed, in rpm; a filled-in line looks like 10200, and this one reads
5000
